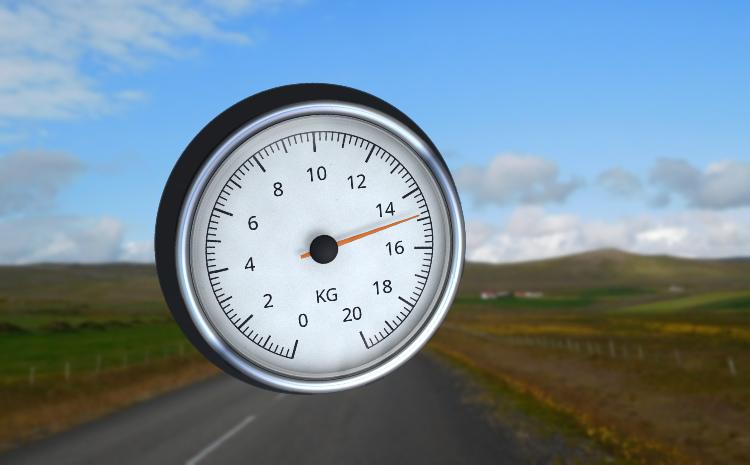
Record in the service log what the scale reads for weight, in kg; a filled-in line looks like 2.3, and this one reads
14.8
